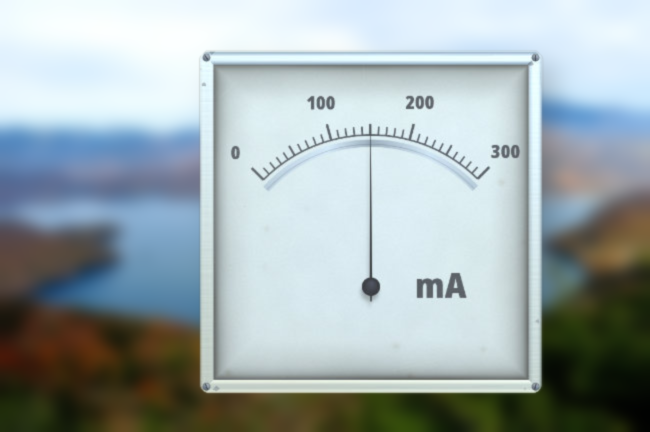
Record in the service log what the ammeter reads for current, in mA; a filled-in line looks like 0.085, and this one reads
150
